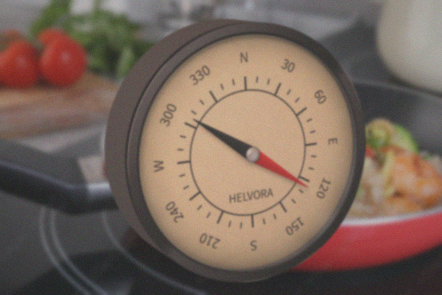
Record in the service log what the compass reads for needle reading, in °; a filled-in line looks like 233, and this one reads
125
